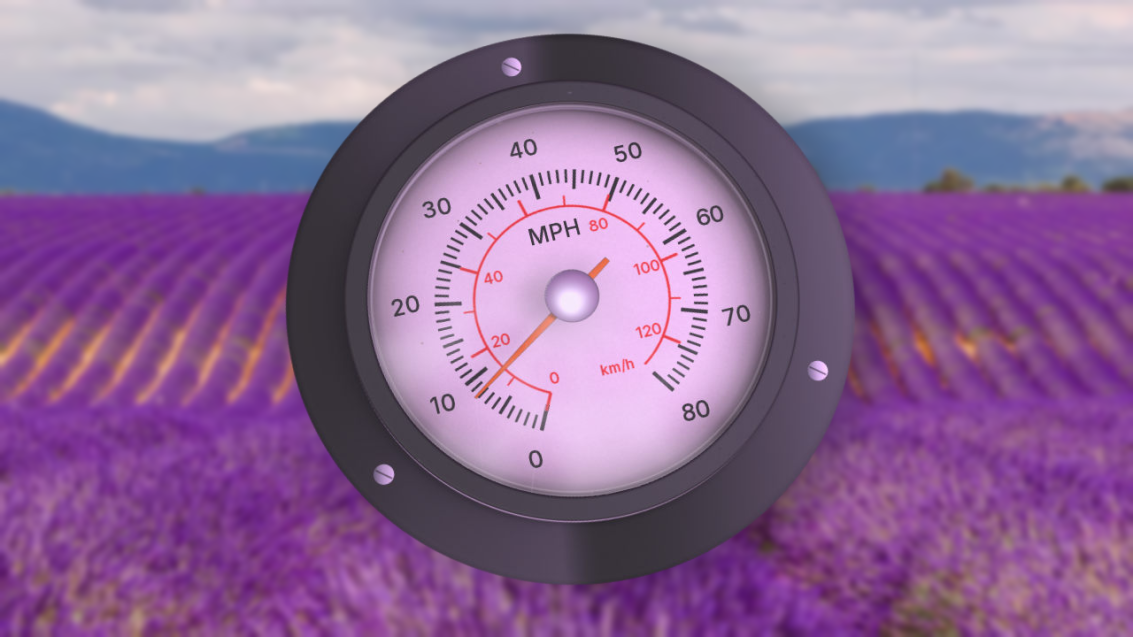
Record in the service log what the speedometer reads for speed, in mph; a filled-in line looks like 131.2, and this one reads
8
